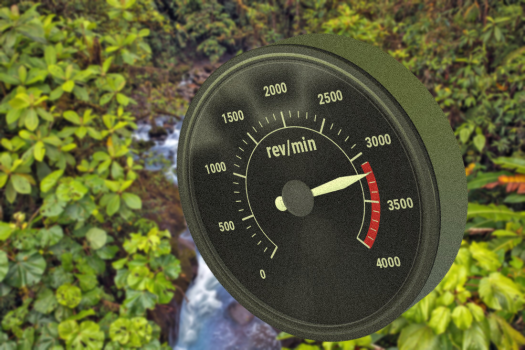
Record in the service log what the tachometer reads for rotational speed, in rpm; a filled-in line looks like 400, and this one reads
3200
